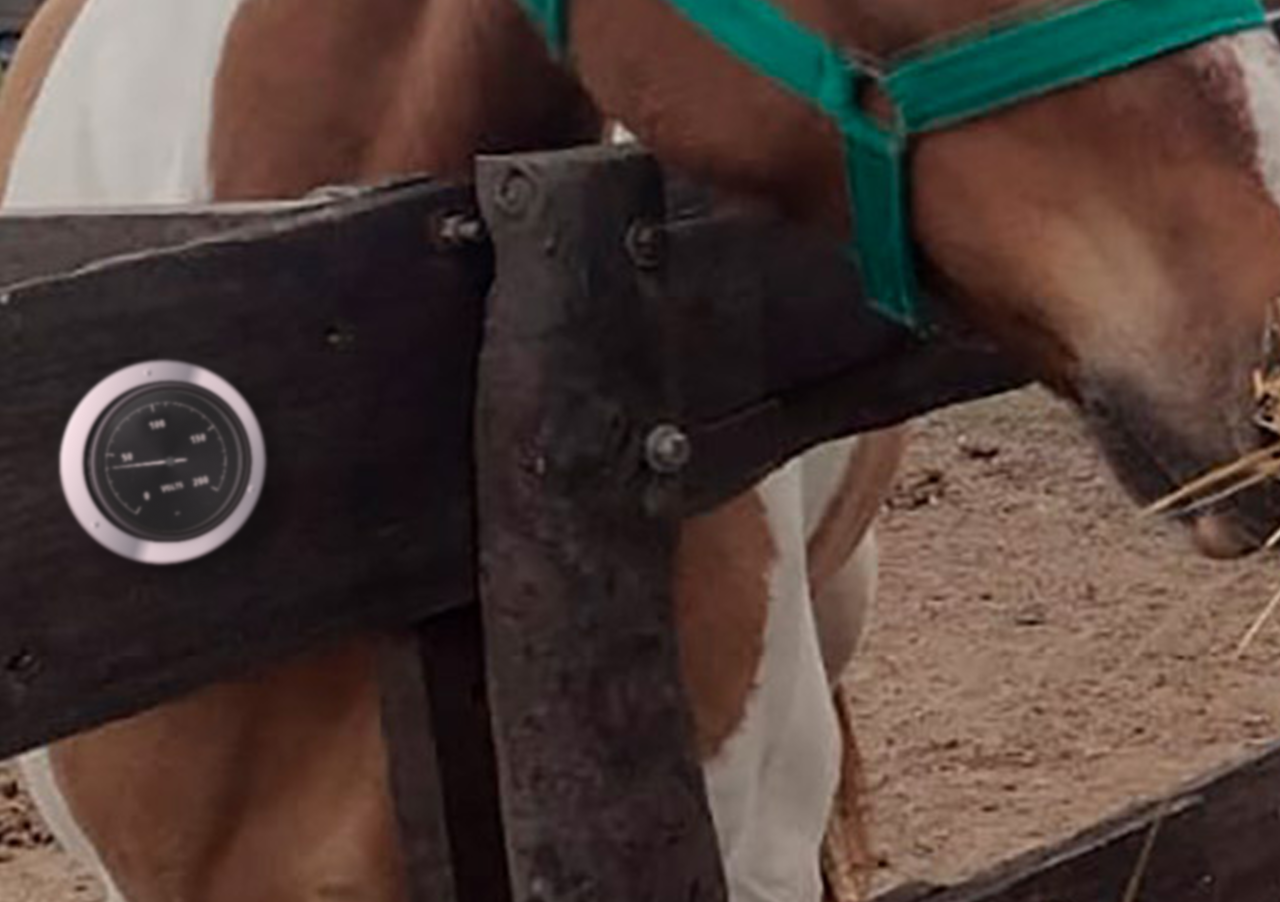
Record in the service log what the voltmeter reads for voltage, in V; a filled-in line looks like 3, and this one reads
40
